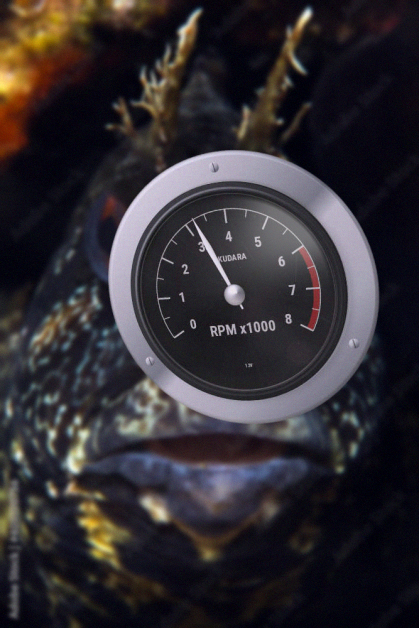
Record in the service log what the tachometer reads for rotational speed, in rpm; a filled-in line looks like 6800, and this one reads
3250
